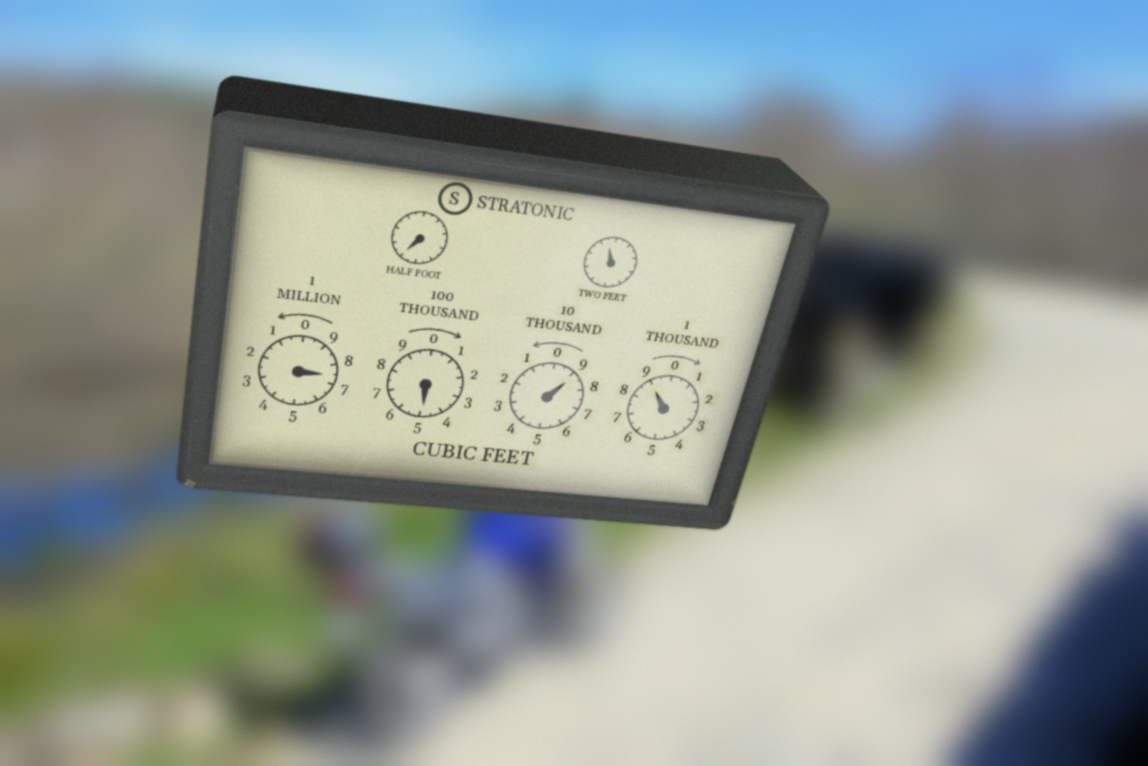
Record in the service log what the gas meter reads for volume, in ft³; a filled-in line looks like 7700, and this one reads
748900
